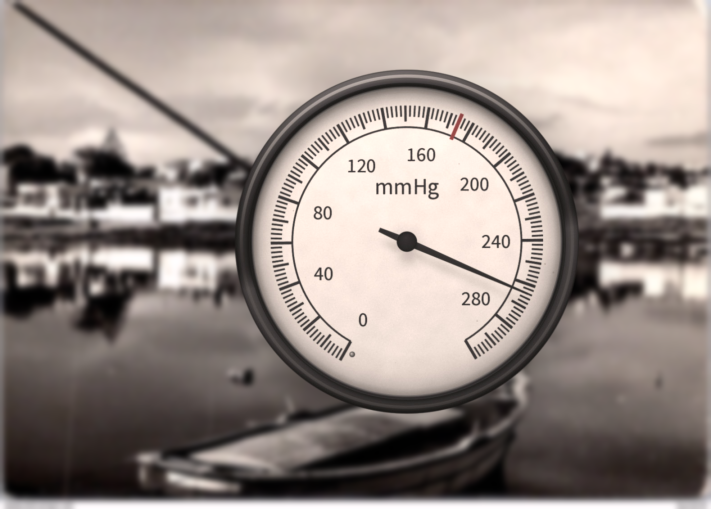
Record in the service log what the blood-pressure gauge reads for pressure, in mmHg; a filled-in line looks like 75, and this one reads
264
